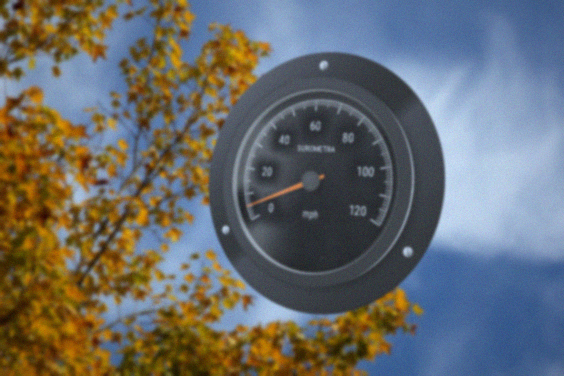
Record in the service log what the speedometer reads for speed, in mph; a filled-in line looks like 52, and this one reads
5
